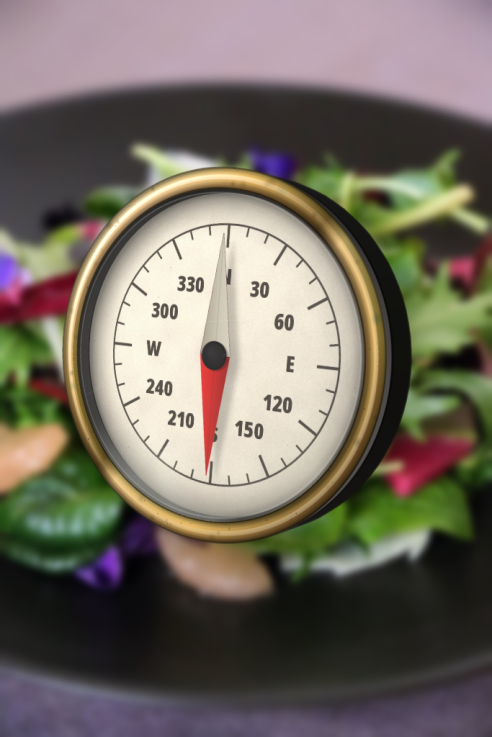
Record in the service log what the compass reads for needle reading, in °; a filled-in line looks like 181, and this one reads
180
